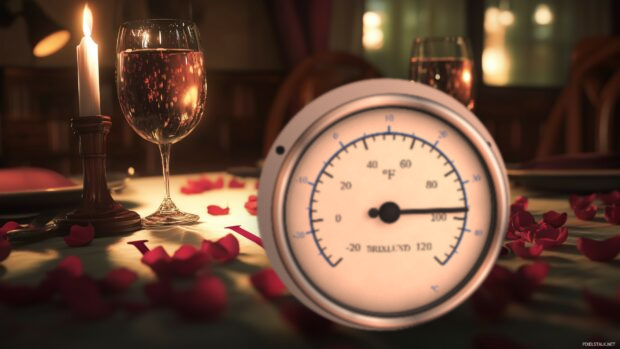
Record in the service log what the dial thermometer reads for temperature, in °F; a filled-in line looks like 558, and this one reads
96
